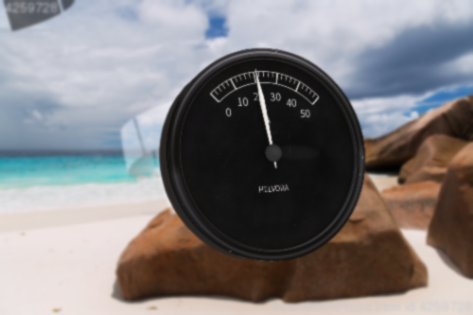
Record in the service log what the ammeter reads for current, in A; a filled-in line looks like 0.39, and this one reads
20
